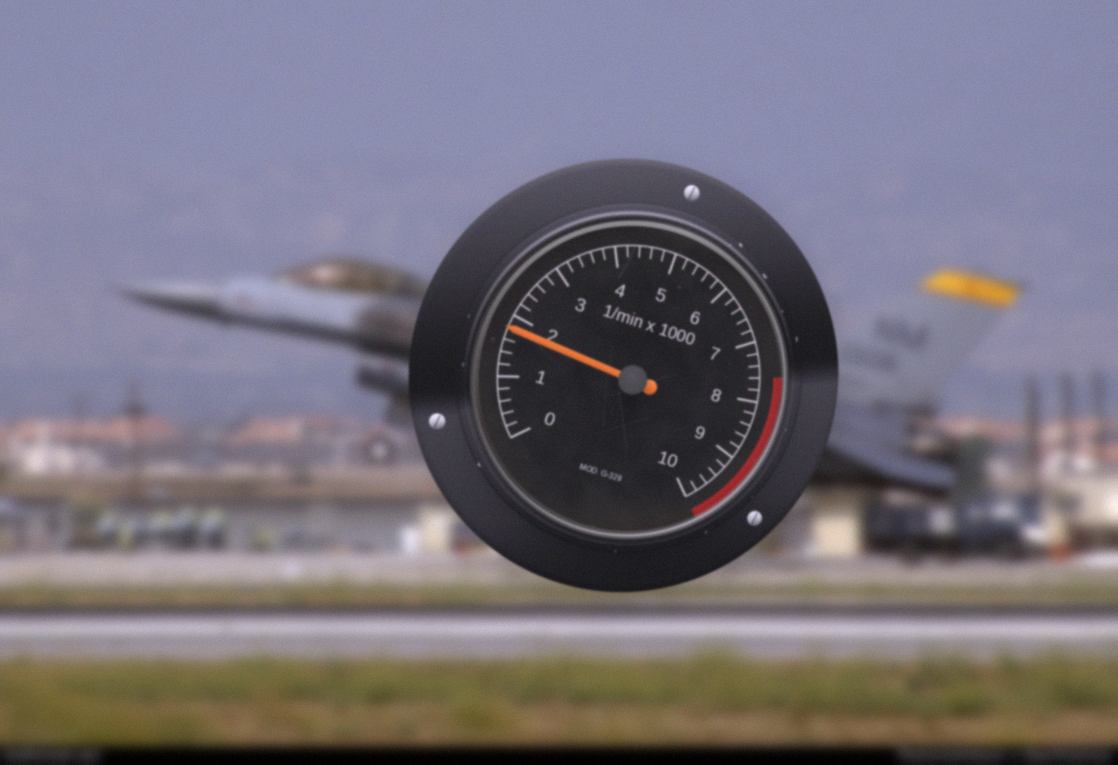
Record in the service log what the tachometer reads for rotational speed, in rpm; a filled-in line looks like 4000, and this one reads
1800
